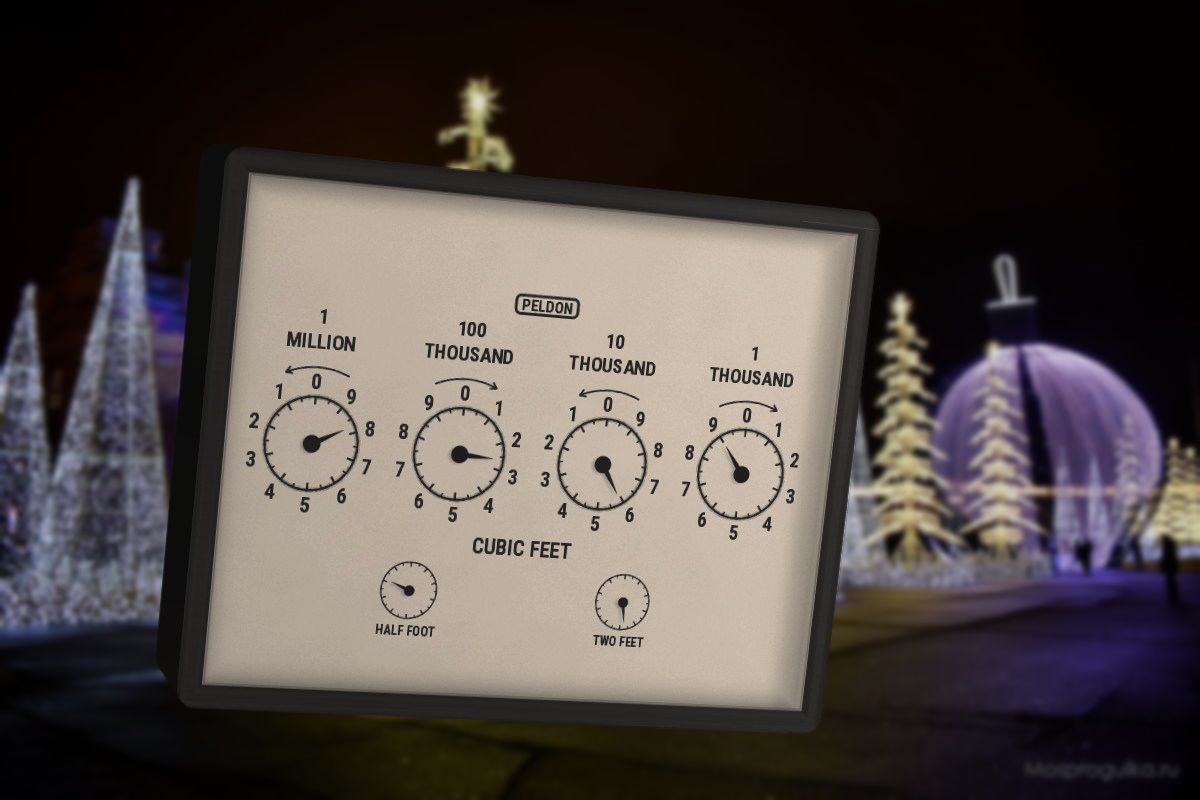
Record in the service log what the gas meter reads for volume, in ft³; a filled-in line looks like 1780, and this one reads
825900
